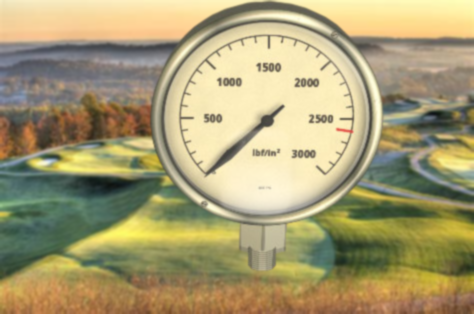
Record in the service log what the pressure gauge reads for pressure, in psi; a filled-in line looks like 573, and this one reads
0
